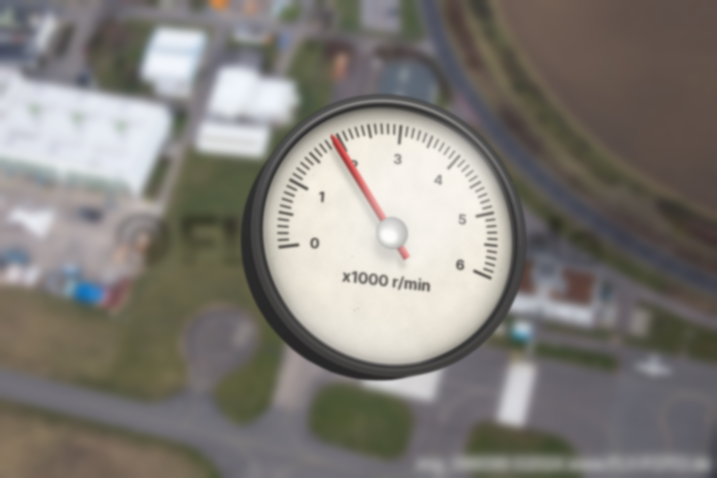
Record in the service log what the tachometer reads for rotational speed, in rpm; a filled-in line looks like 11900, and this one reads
1900
